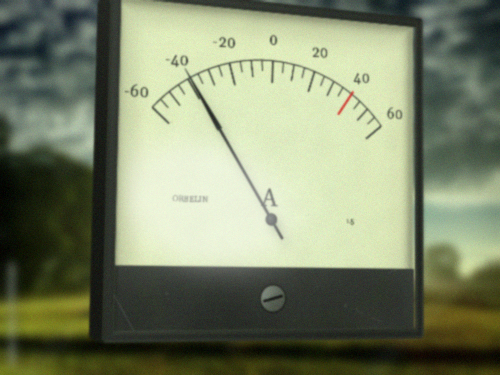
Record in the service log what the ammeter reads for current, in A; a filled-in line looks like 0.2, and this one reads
-40
